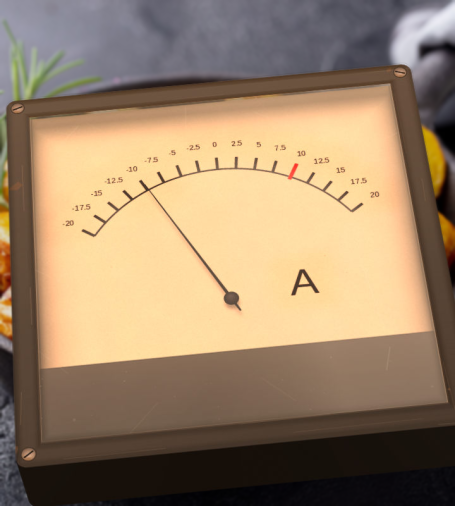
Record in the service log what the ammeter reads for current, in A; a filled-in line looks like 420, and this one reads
-10
